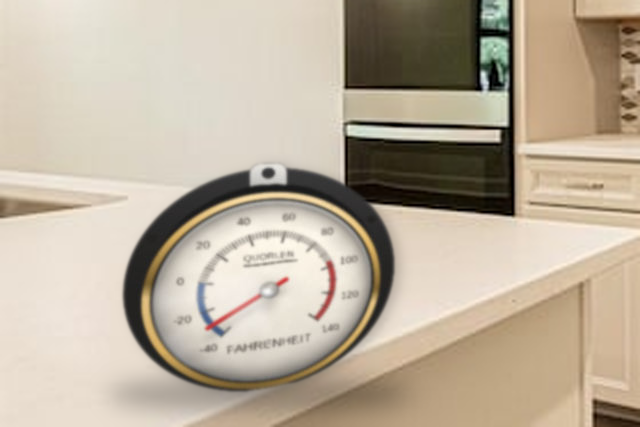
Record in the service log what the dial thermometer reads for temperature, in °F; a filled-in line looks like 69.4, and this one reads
-30
